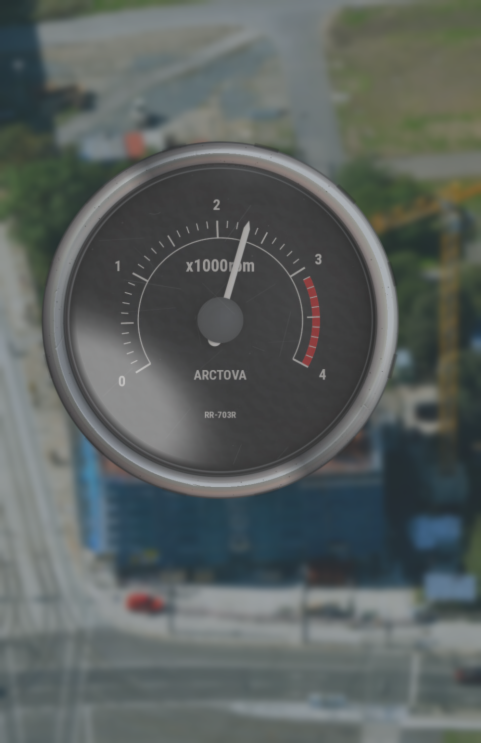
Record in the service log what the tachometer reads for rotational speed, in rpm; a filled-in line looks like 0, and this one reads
2300
